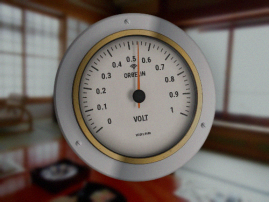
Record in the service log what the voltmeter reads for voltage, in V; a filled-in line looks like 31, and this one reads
0.54
